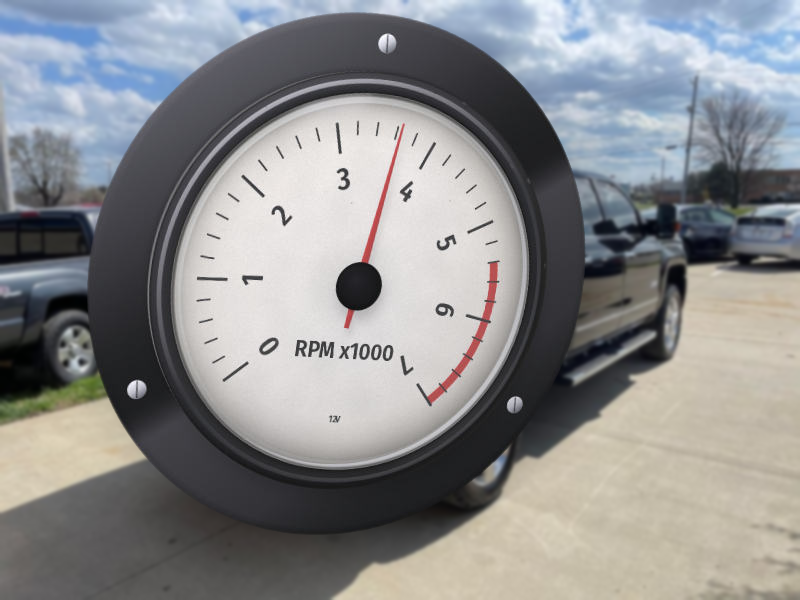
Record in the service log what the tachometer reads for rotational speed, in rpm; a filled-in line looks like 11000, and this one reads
3600
